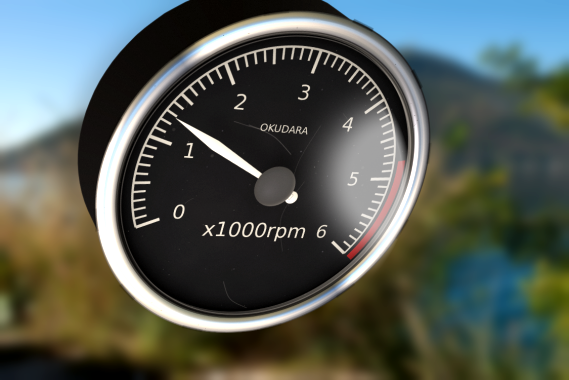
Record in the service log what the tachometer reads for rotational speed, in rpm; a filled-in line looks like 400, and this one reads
1300
